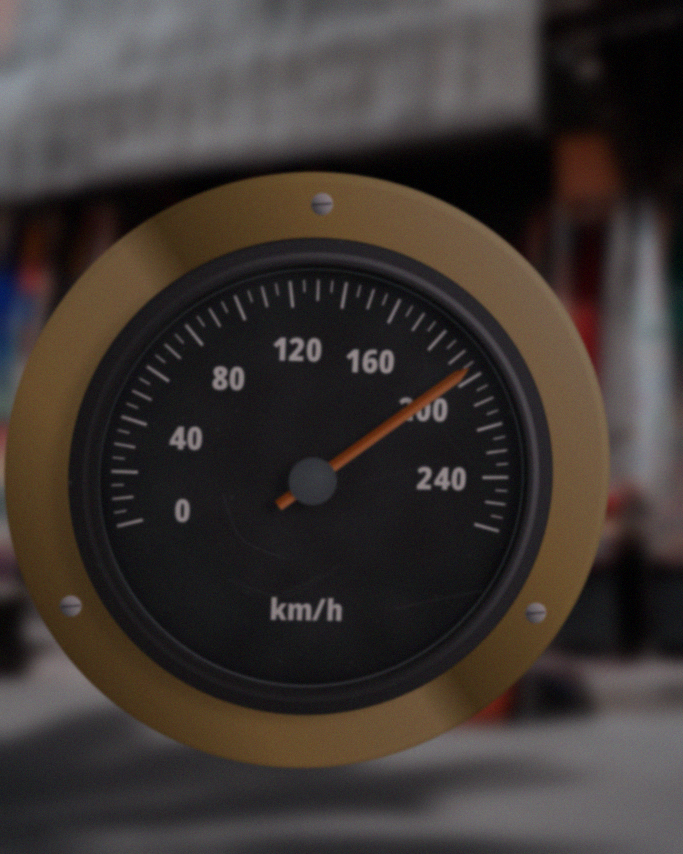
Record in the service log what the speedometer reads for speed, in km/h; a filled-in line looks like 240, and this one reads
195
